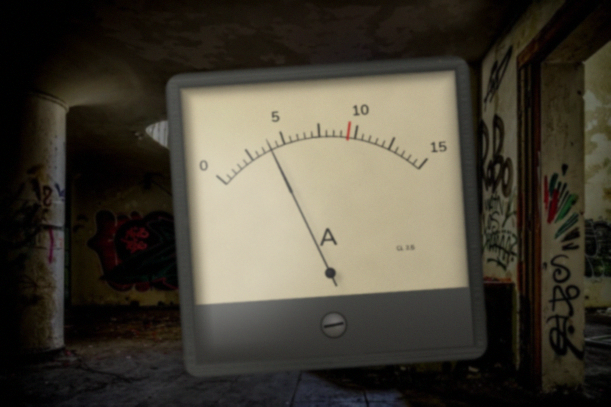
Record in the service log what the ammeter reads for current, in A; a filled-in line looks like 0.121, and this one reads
4
